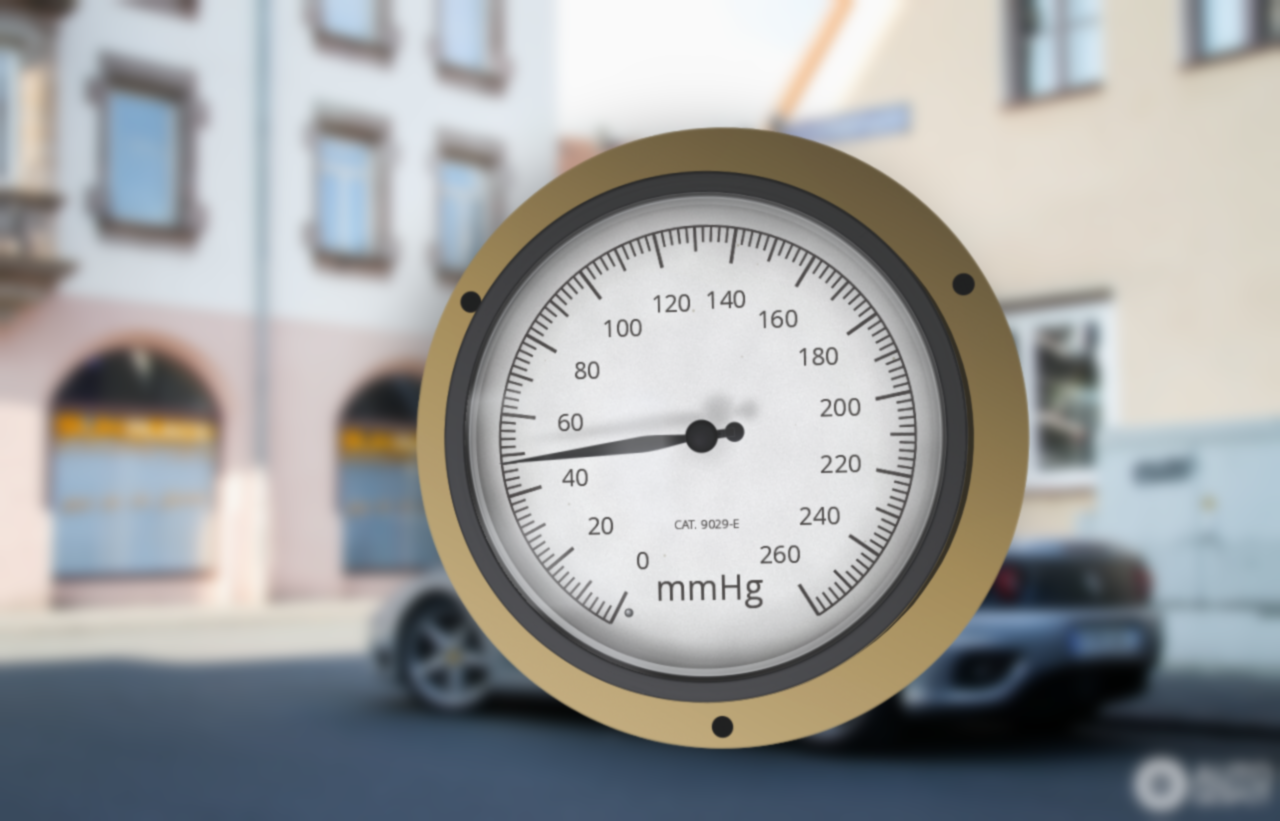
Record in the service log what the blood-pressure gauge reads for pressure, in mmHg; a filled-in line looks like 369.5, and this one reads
48
